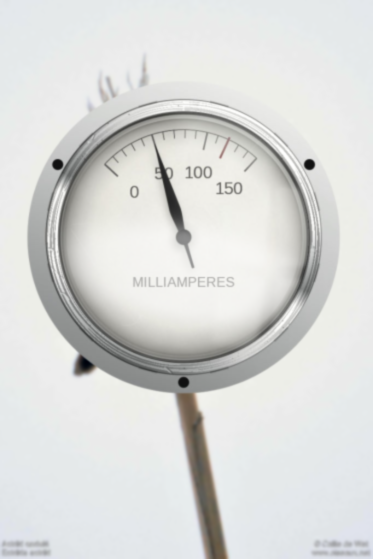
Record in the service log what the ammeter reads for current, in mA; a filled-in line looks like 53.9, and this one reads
50
